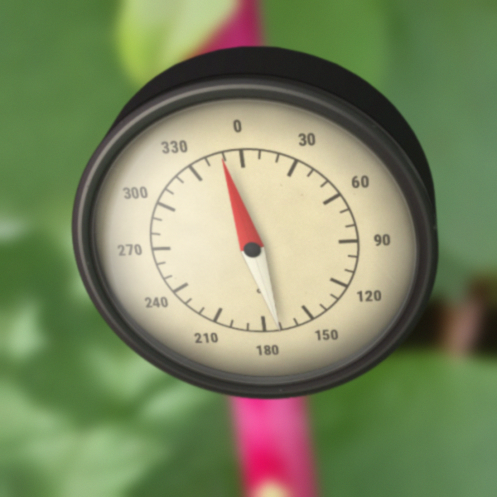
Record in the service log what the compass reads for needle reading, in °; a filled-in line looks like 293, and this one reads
350
